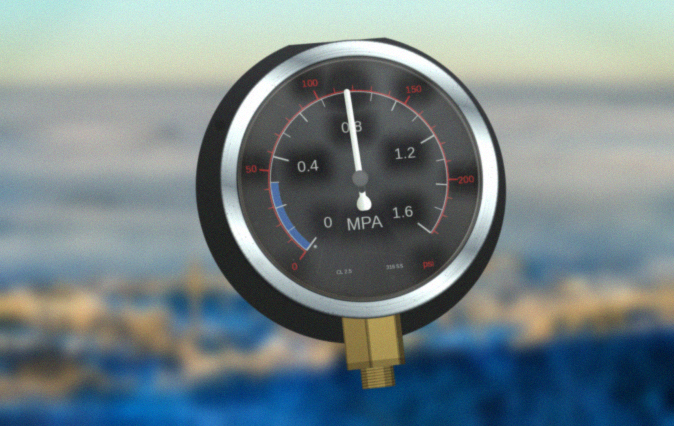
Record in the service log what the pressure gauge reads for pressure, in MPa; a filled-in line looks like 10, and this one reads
0.8
